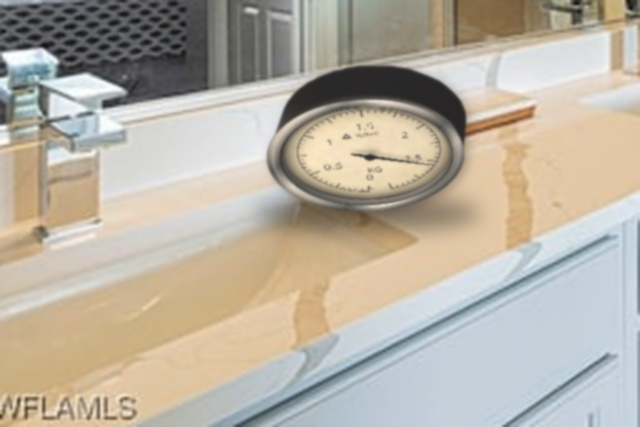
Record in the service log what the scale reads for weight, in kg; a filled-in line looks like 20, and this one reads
2.5
